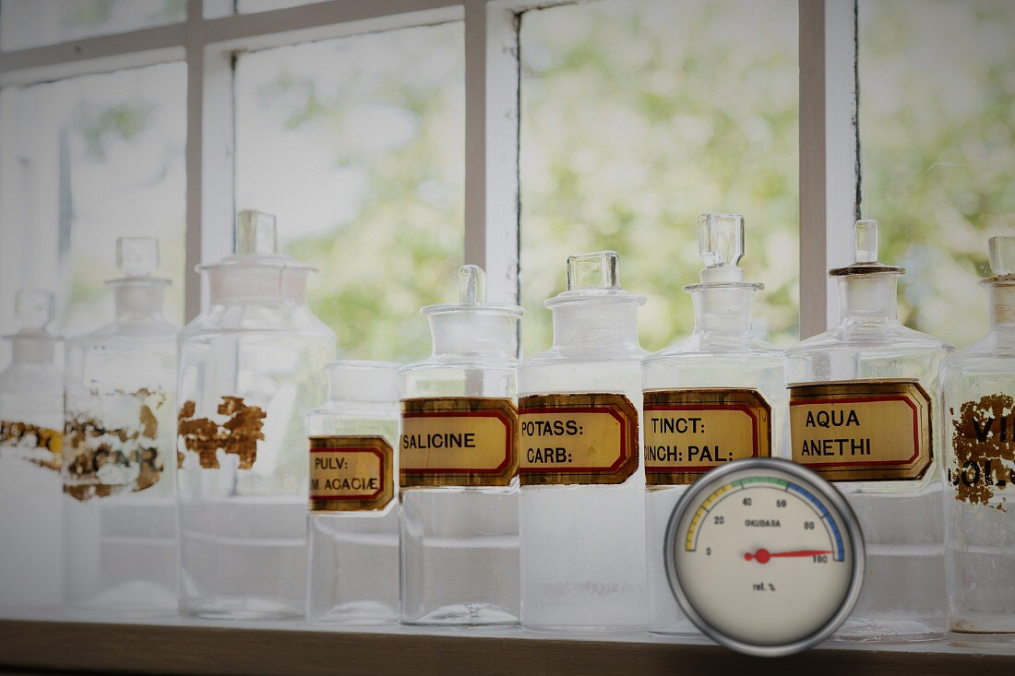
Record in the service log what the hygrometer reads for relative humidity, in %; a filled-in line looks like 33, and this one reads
96
